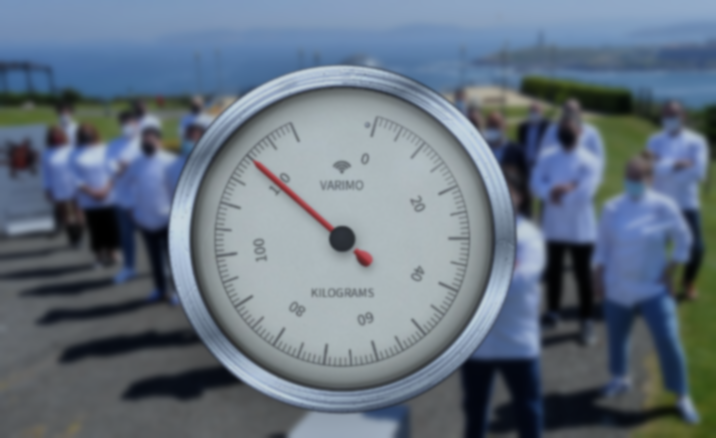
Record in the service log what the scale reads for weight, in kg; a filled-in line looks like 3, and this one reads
120
